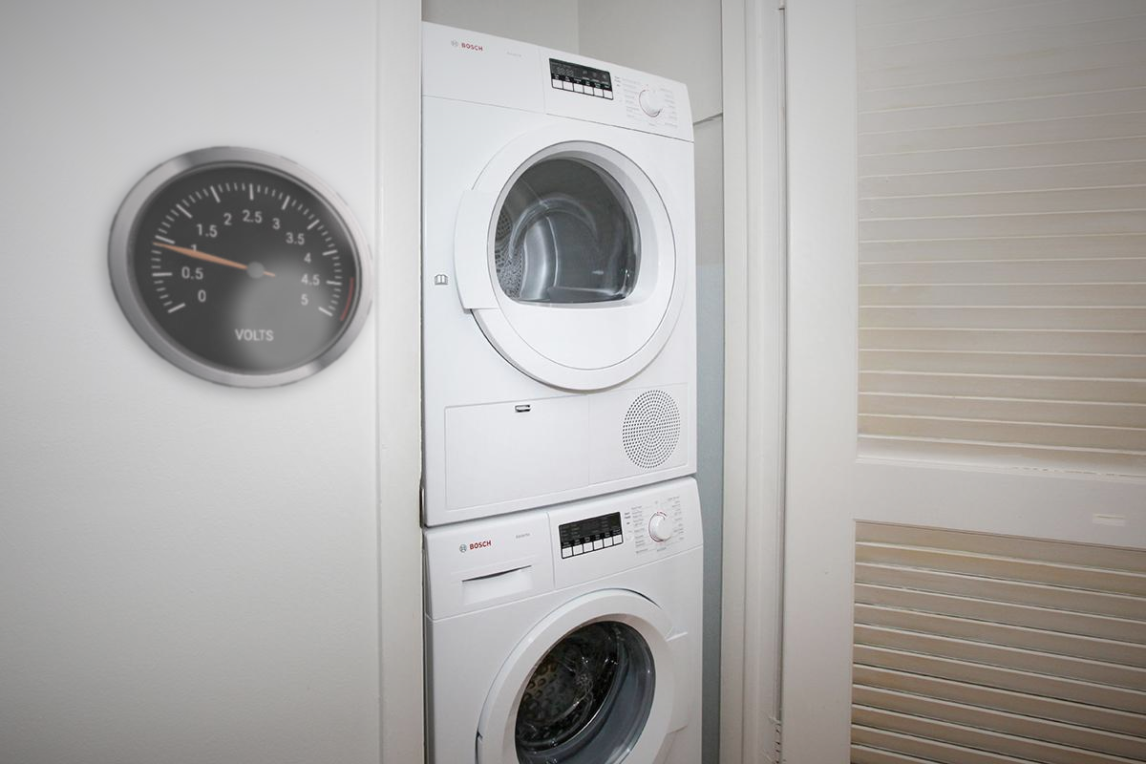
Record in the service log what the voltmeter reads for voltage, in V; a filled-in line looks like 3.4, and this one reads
0.9
